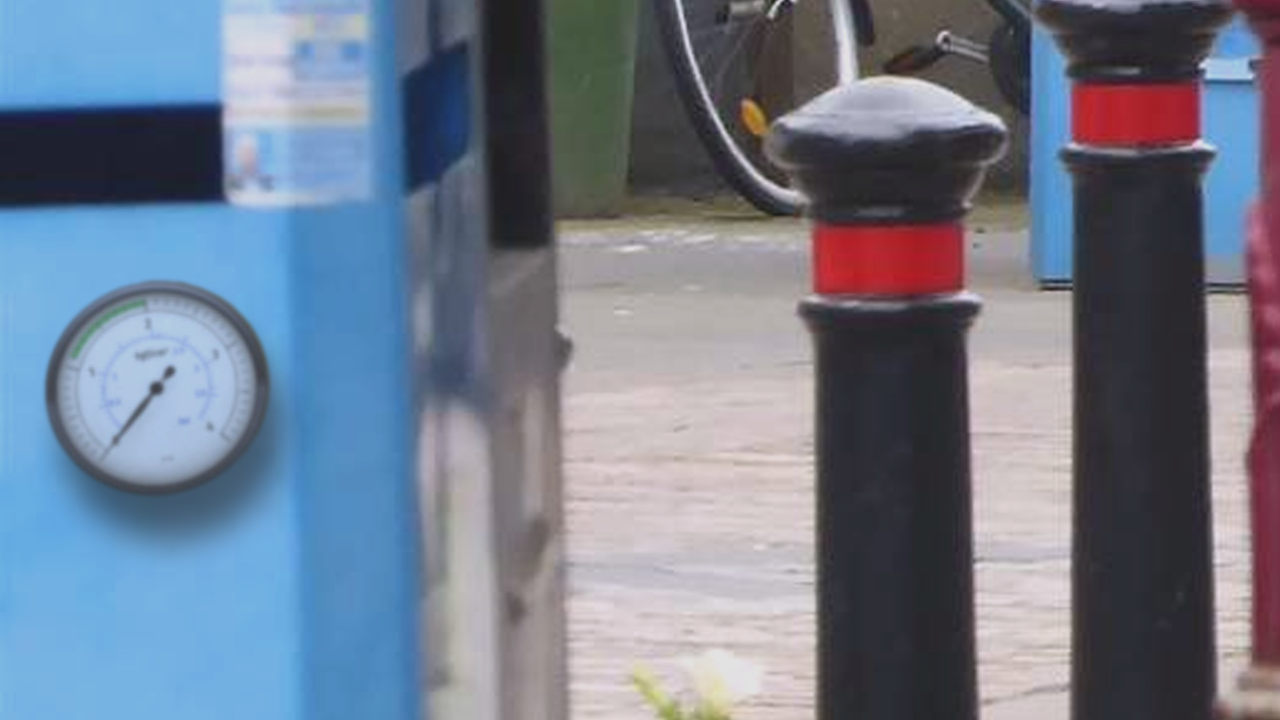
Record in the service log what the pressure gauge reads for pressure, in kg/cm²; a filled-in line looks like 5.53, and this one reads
0
